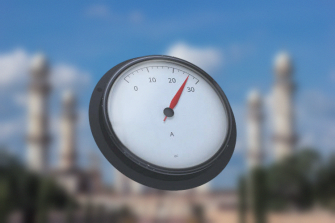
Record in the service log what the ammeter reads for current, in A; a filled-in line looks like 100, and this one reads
26
